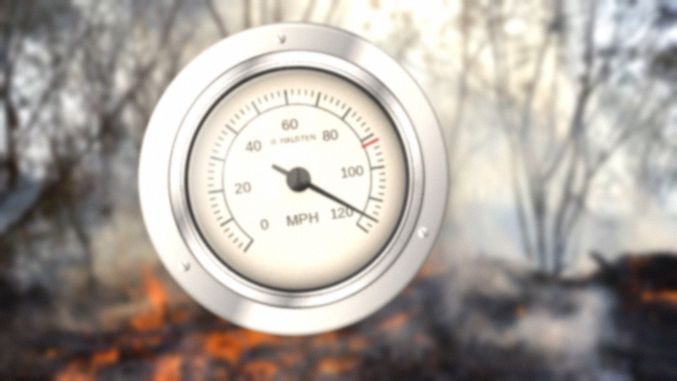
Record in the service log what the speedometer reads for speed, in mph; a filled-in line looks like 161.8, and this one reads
116
